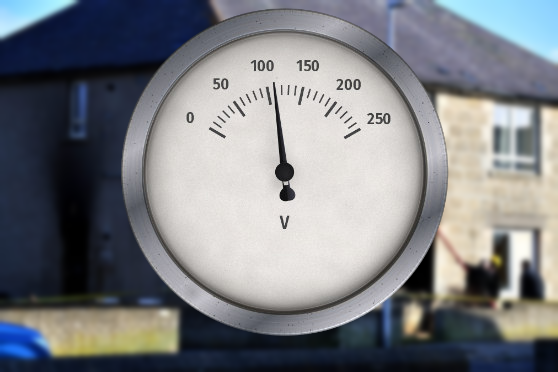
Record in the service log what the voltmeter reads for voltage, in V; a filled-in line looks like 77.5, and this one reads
110
